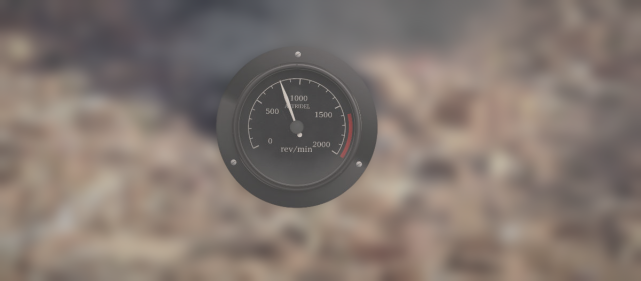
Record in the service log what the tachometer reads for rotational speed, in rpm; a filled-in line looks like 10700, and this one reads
800
